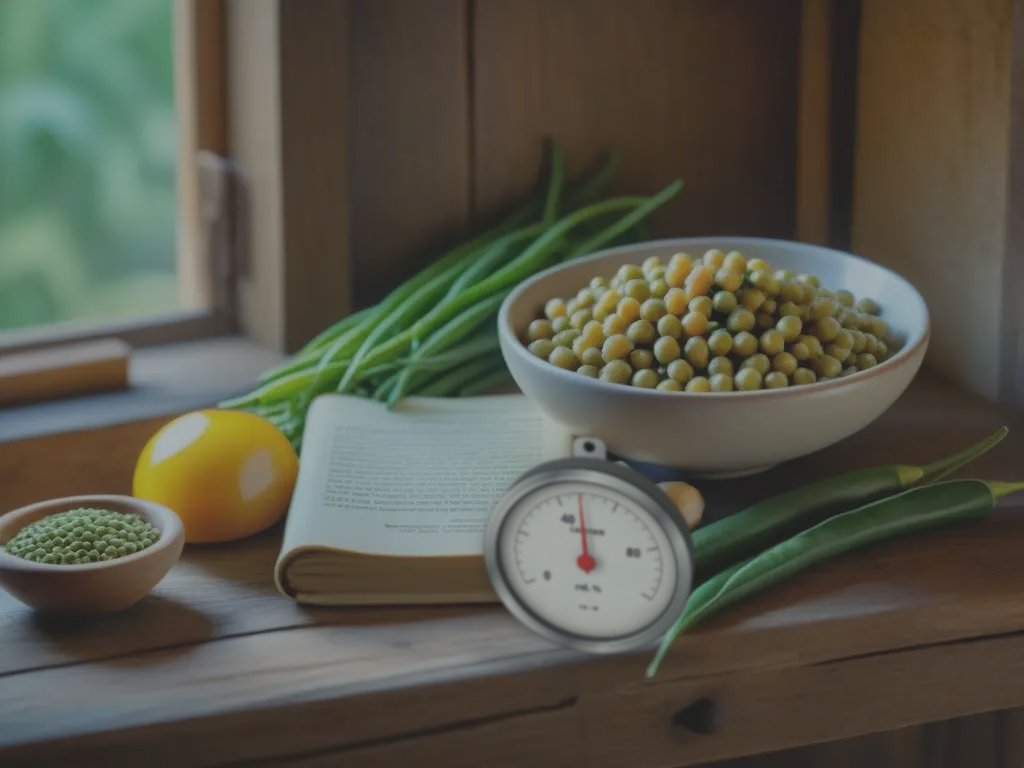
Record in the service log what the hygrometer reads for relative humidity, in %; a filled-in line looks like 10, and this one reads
48
